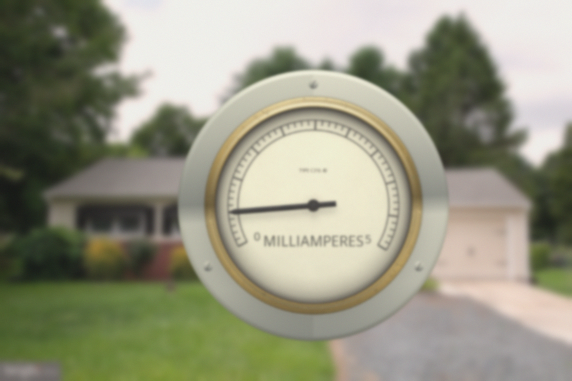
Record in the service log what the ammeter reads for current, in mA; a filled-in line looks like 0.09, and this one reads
0.5
